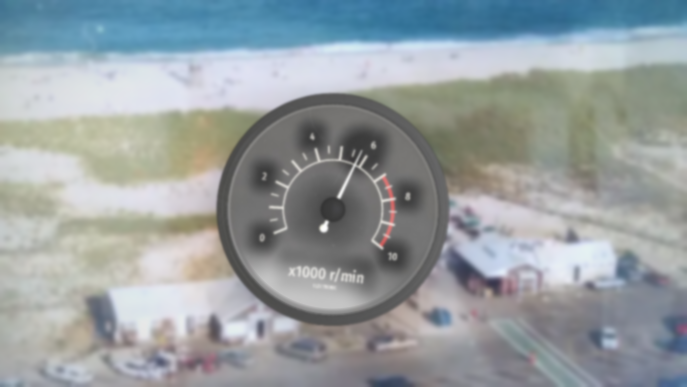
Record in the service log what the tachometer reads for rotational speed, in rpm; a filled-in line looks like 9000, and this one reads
5750
